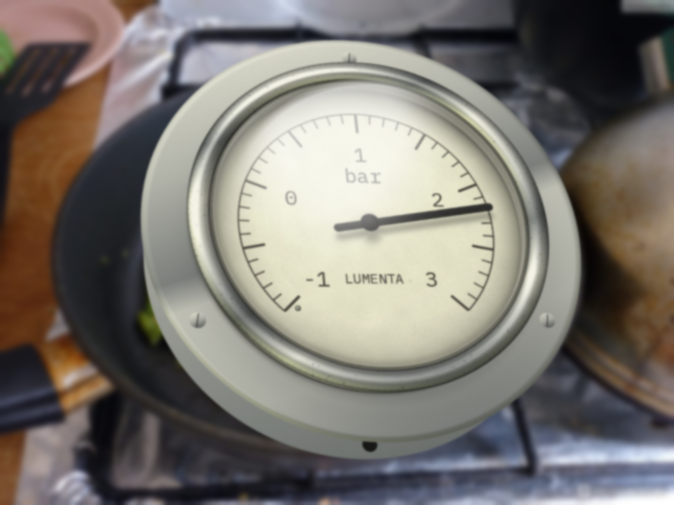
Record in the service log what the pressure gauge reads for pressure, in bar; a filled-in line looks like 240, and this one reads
2.2
